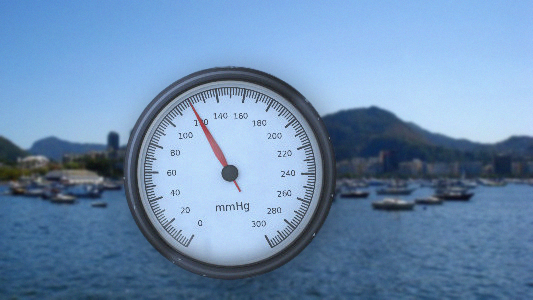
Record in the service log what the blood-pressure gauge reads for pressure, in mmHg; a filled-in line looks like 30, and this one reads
120
